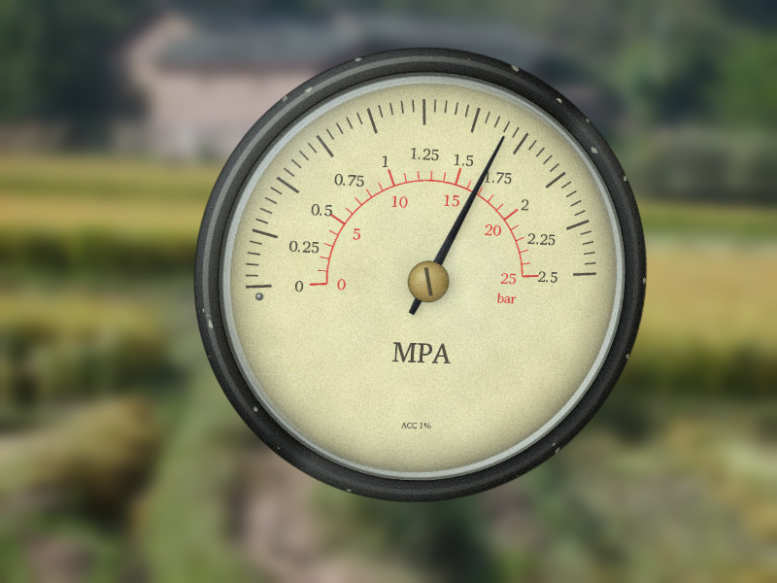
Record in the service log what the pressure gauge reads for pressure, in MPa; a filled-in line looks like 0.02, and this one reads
1.65
